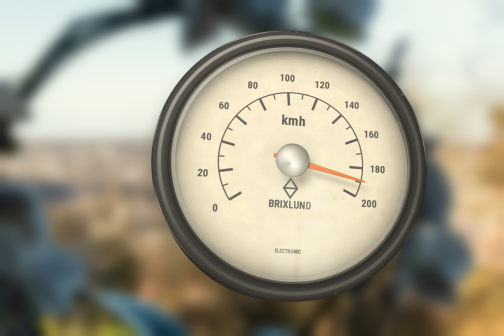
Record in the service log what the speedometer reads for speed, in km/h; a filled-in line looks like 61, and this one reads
190
